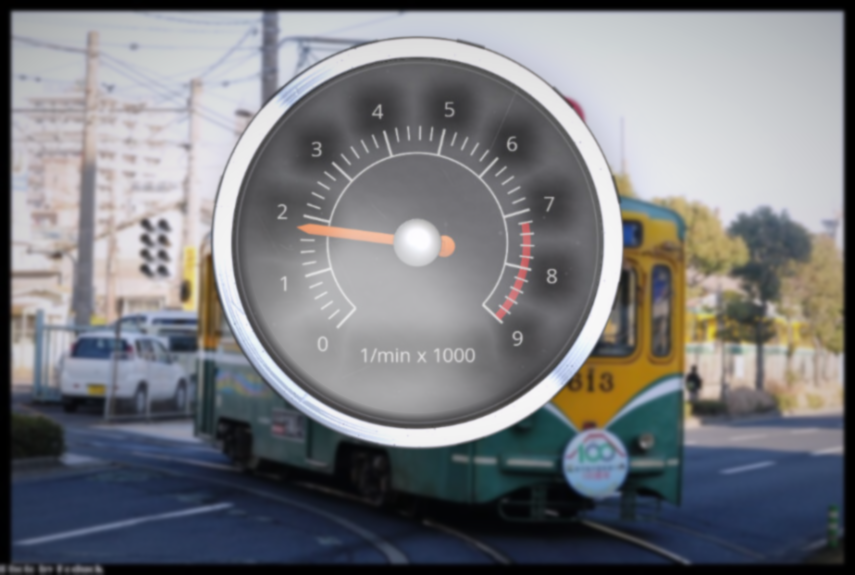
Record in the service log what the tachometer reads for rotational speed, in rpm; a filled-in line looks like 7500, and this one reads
1800
